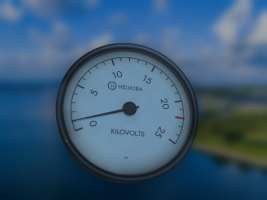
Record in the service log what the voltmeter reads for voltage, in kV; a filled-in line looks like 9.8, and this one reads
1
